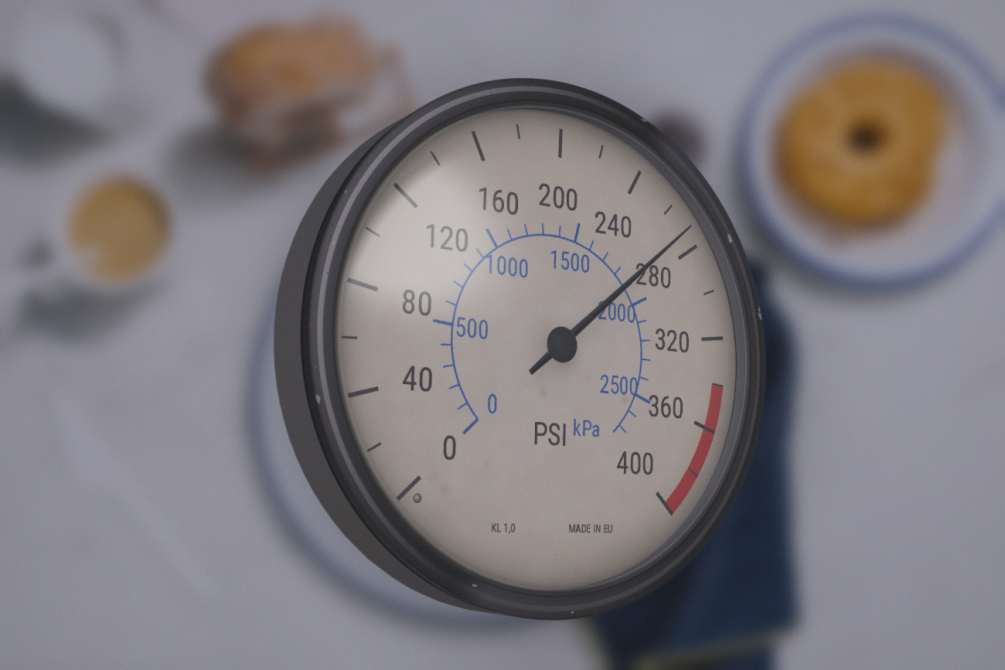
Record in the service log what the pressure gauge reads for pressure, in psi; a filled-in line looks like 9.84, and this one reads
270
